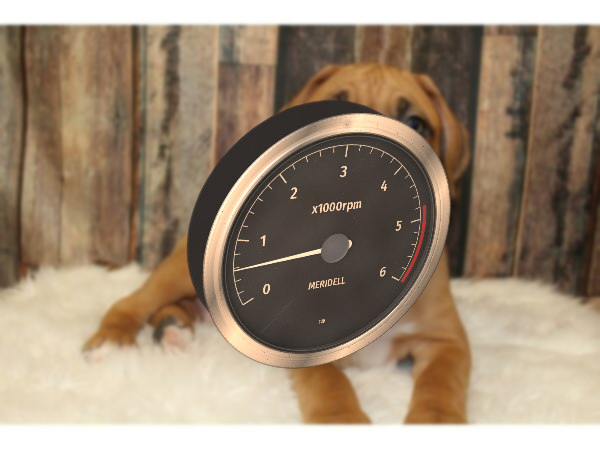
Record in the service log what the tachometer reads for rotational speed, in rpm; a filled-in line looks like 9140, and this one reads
600
